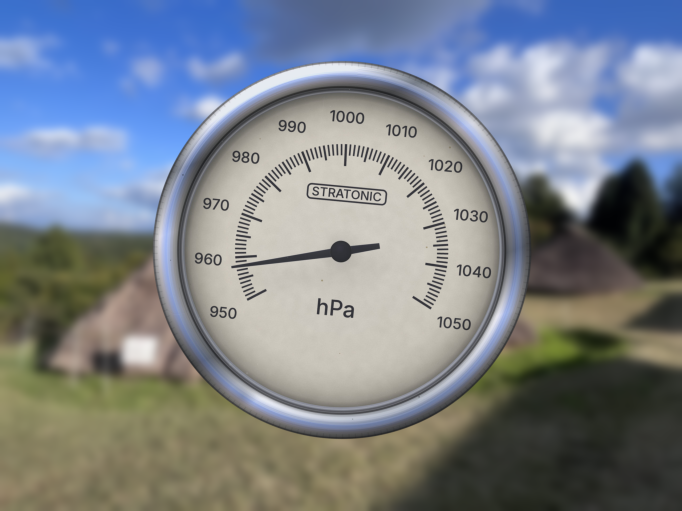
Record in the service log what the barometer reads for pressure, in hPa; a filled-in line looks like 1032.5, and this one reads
958
